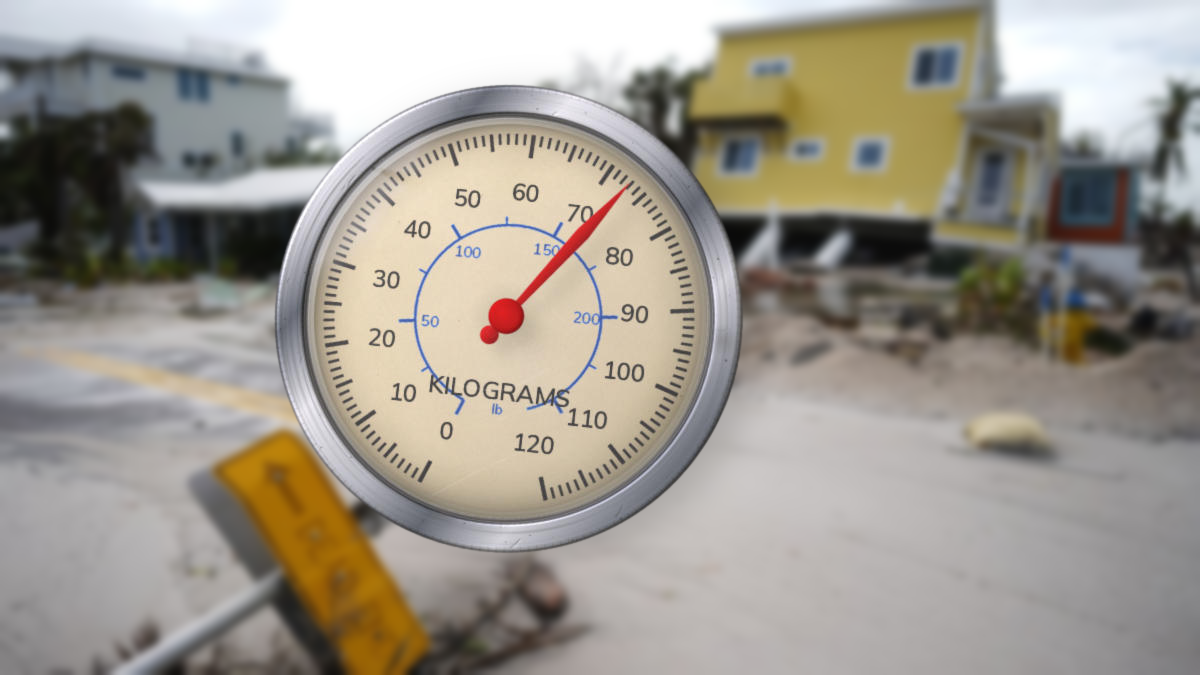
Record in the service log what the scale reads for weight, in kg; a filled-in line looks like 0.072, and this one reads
73
